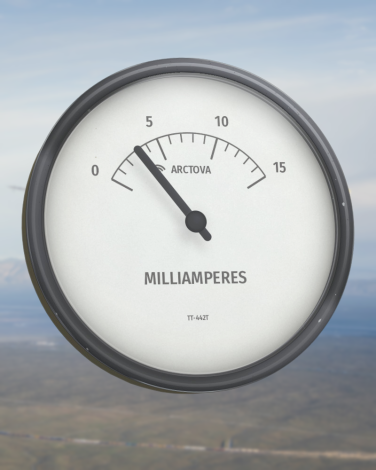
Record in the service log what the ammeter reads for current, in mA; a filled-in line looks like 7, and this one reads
3
